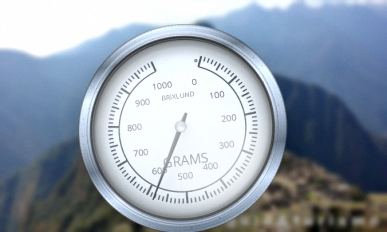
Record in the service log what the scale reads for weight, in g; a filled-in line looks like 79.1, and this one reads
580
